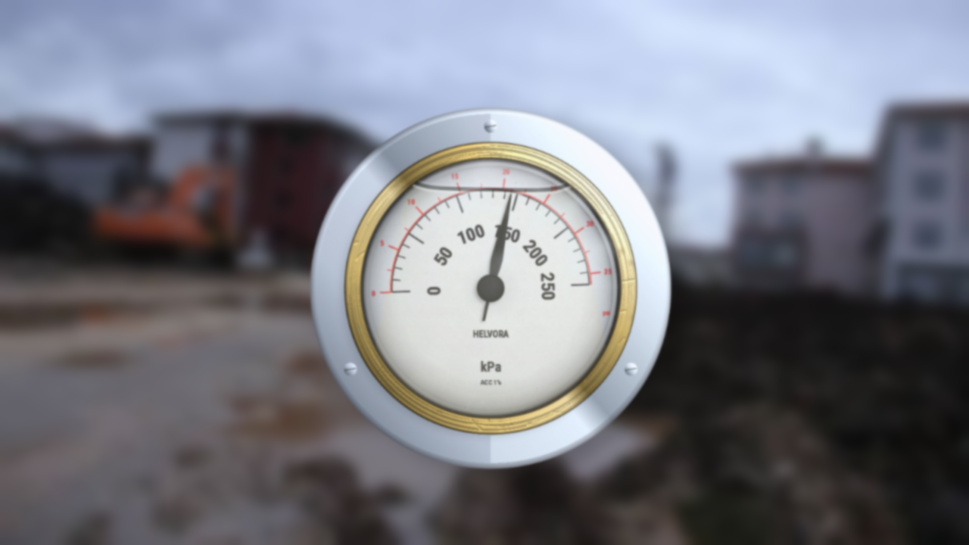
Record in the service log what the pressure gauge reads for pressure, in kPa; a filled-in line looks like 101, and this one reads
145
